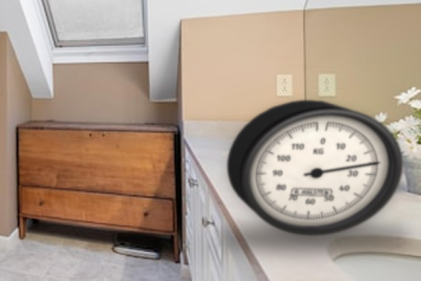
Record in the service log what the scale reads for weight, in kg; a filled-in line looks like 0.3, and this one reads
25
